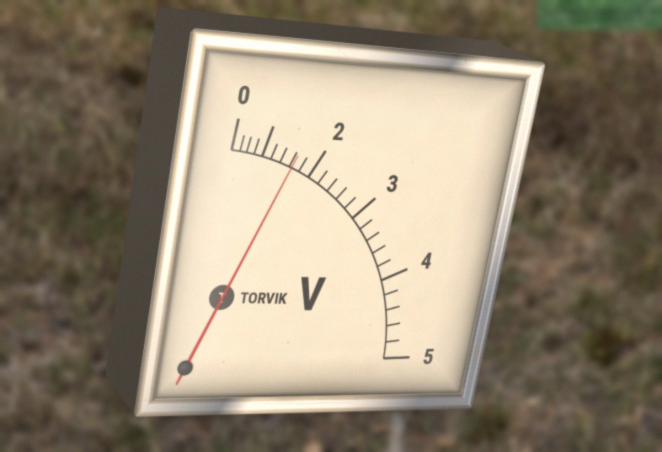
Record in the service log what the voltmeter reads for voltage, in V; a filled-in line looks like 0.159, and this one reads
1.6
